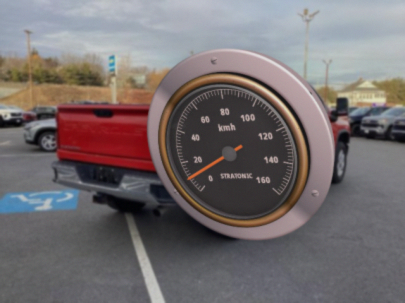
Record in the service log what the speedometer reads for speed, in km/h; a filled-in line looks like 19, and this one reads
10
